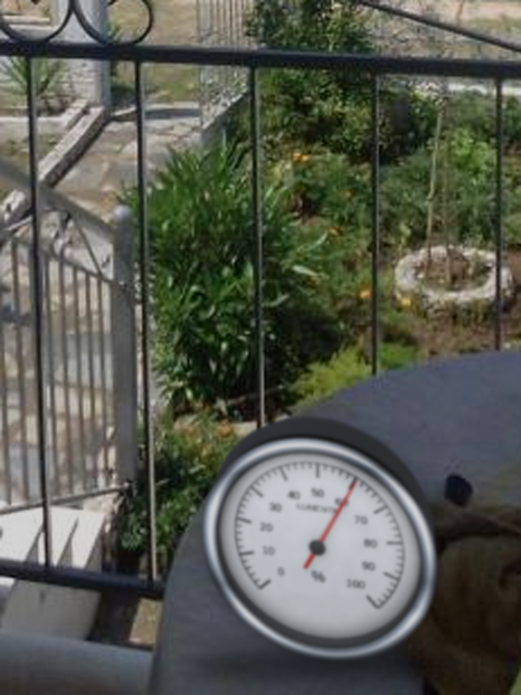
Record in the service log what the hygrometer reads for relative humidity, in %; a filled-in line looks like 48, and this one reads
60
